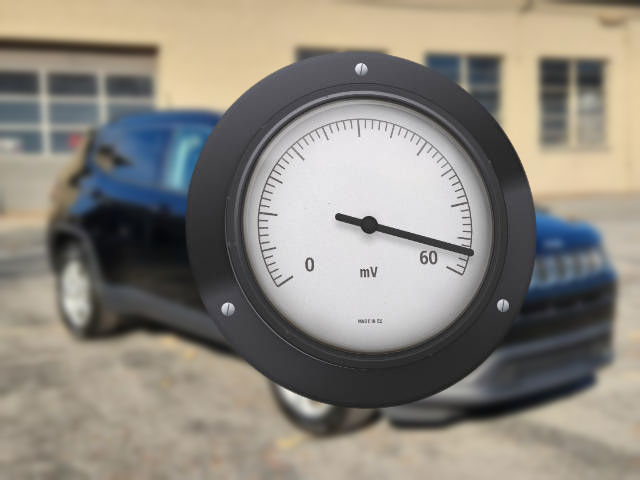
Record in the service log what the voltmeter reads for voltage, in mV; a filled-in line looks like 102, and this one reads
57
